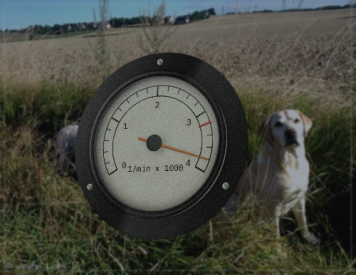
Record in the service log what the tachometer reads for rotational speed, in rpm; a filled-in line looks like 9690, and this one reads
3800
